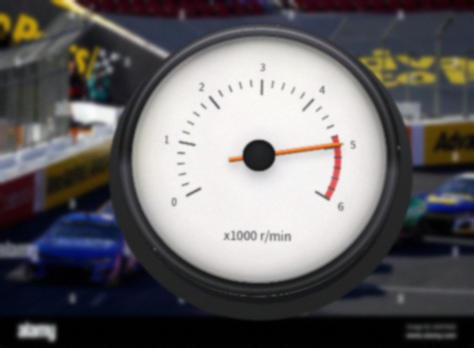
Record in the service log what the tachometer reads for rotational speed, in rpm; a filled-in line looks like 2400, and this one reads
5000
